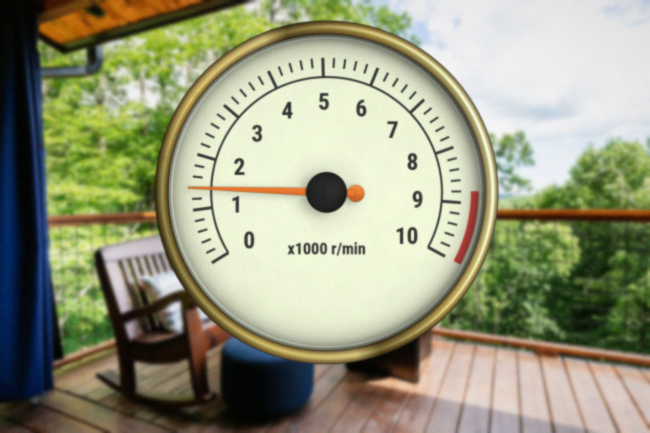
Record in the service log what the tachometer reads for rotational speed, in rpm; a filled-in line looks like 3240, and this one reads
1400
